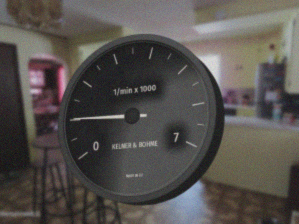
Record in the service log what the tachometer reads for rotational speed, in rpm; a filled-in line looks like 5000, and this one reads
1000
